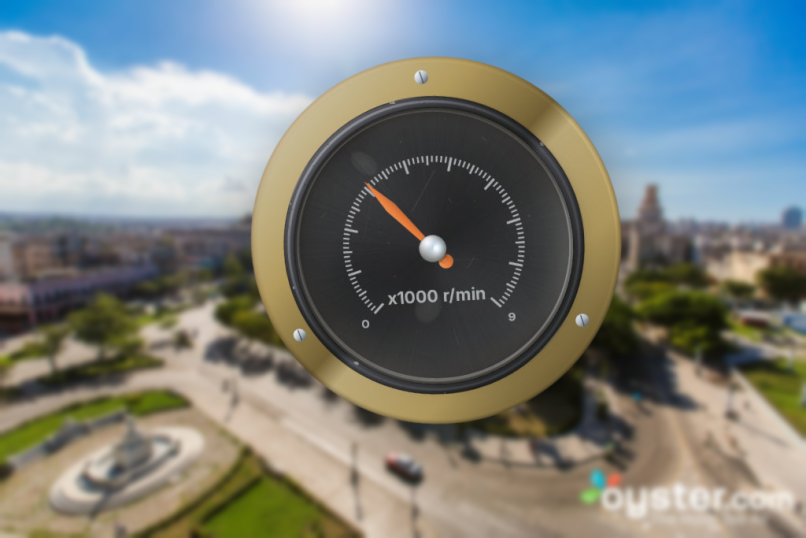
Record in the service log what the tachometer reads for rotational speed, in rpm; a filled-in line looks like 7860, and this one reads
3100
